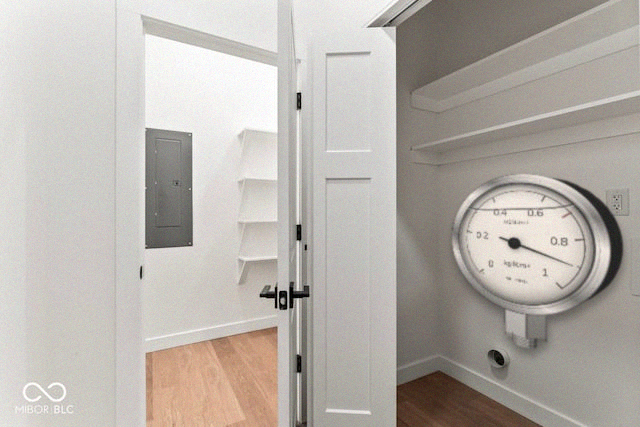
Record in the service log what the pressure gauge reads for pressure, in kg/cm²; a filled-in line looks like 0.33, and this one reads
0.9
